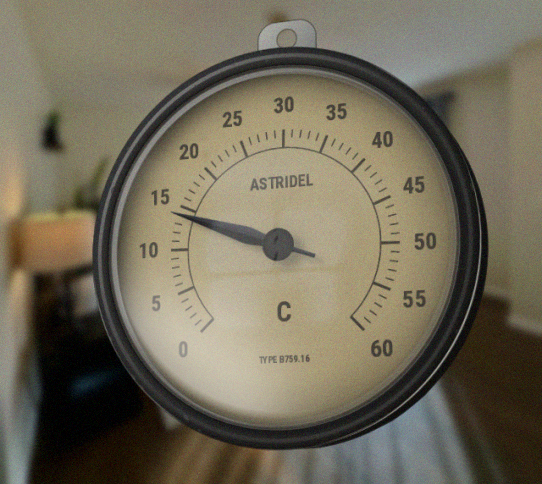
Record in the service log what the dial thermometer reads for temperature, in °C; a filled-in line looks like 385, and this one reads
14
